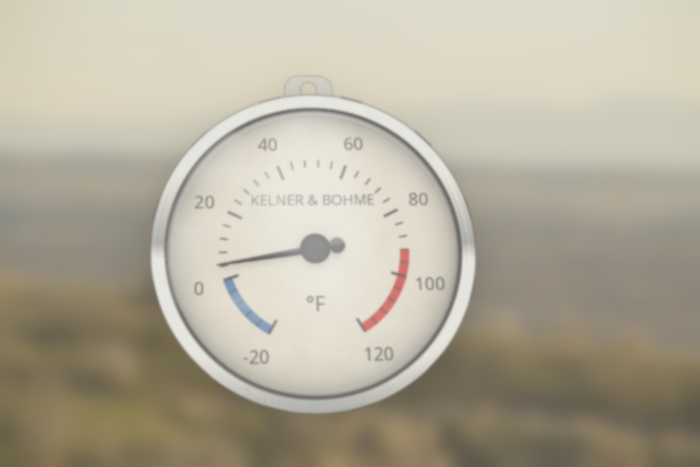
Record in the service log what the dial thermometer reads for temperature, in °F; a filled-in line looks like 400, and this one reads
4
